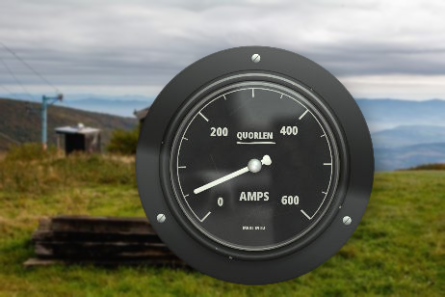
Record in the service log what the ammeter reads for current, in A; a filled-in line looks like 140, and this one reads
50
